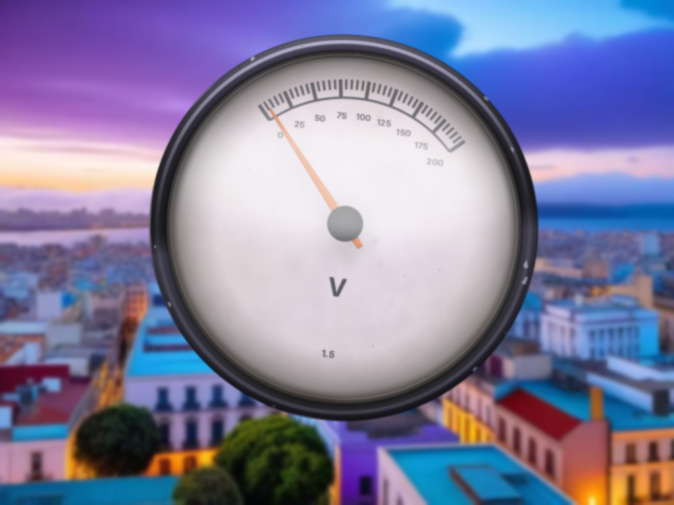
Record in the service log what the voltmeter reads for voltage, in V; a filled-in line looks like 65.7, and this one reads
5
